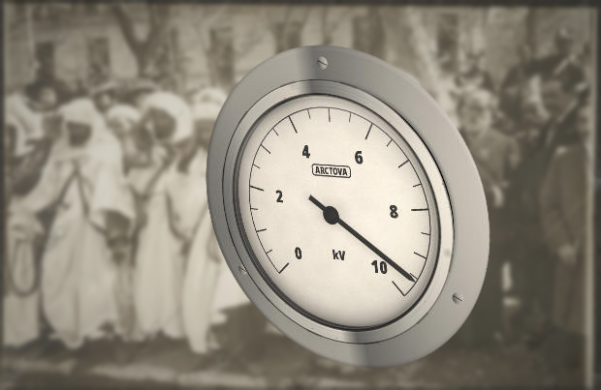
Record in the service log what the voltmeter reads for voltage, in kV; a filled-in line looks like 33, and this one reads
9.5
